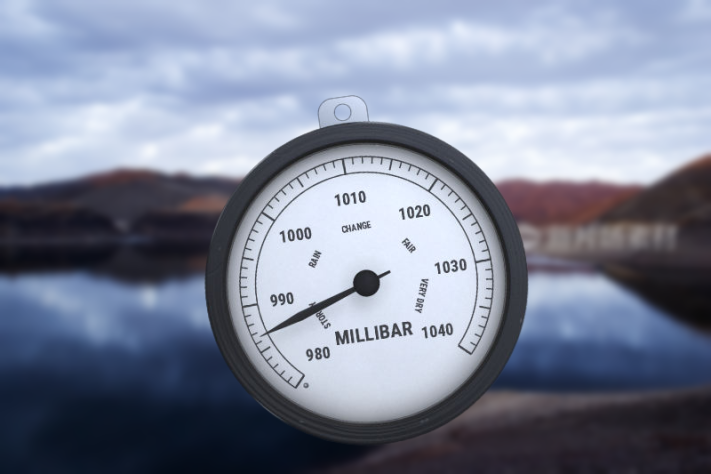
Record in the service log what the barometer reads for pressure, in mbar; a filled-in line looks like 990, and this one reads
986.5
